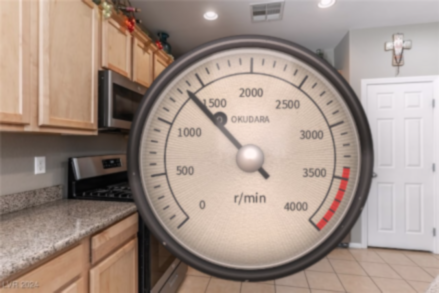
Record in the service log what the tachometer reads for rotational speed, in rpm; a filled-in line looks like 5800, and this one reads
1350
